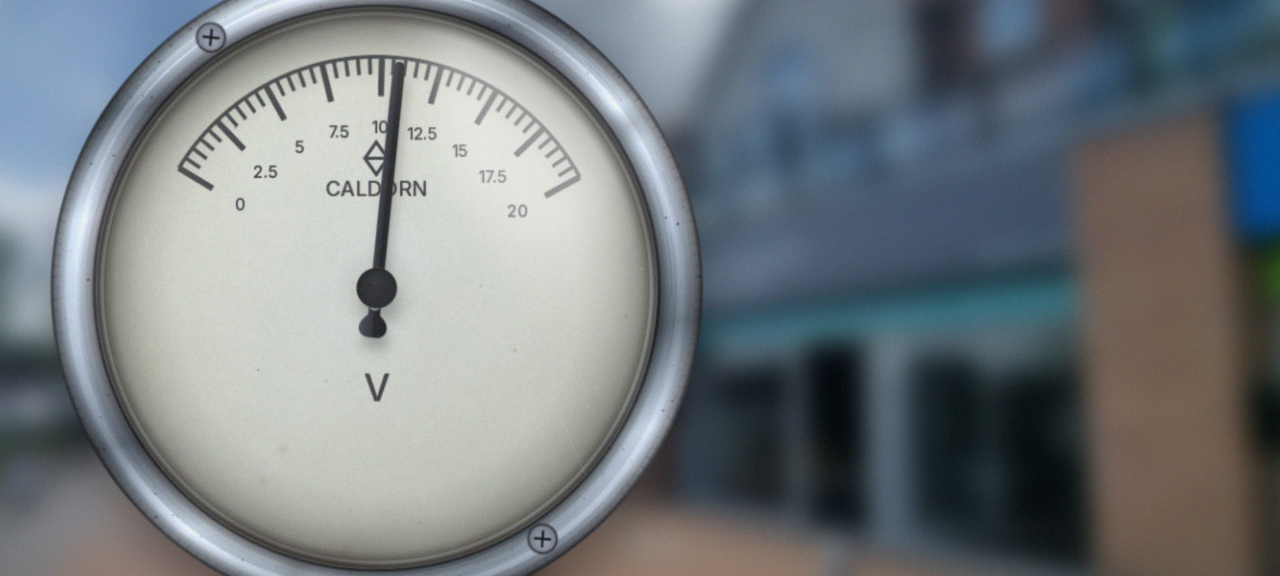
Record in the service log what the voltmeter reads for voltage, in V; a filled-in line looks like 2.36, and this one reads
10.75
